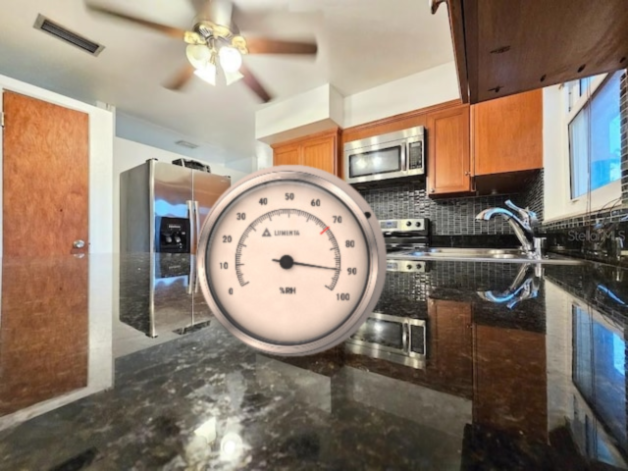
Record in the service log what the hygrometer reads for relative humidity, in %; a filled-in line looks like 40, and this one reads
90
